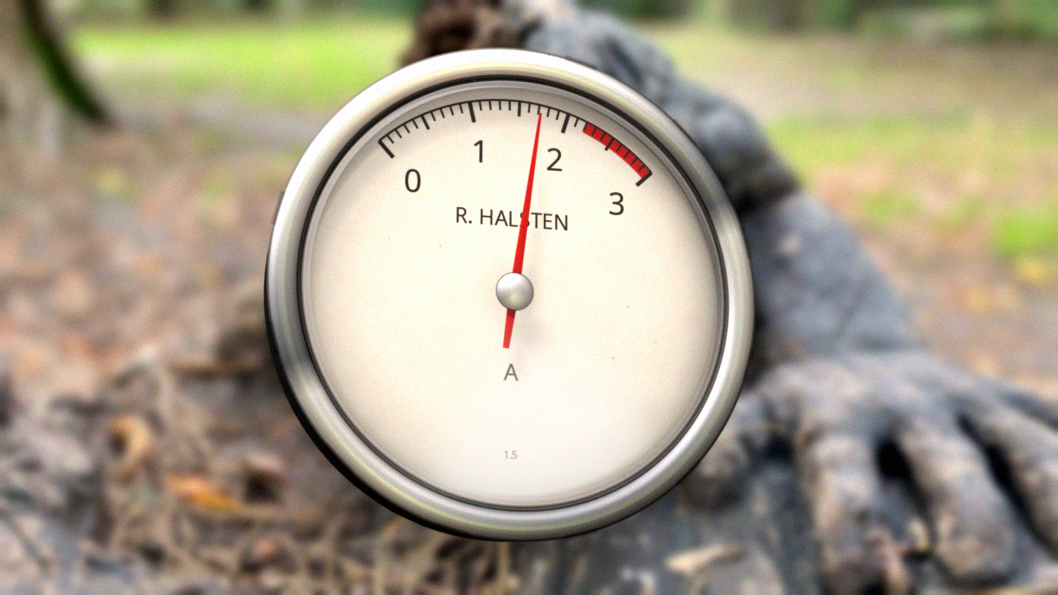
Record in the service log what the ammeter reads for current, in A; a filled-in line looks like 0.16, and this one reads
1.7
